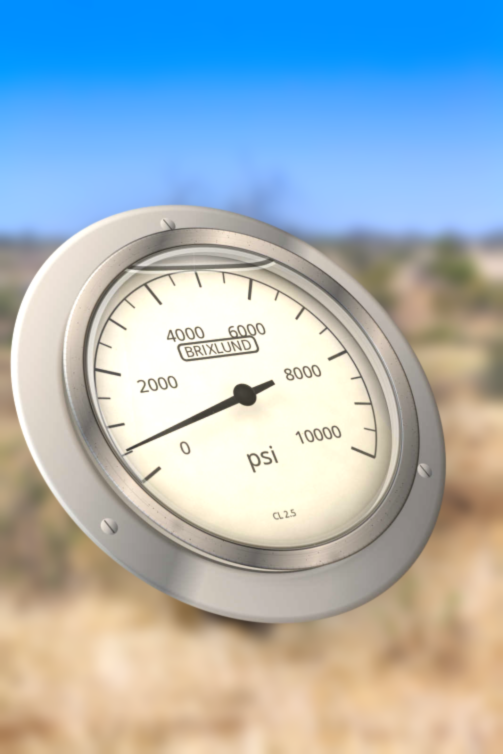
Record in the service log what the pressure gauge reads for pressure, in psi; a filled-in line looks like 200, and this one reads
500
